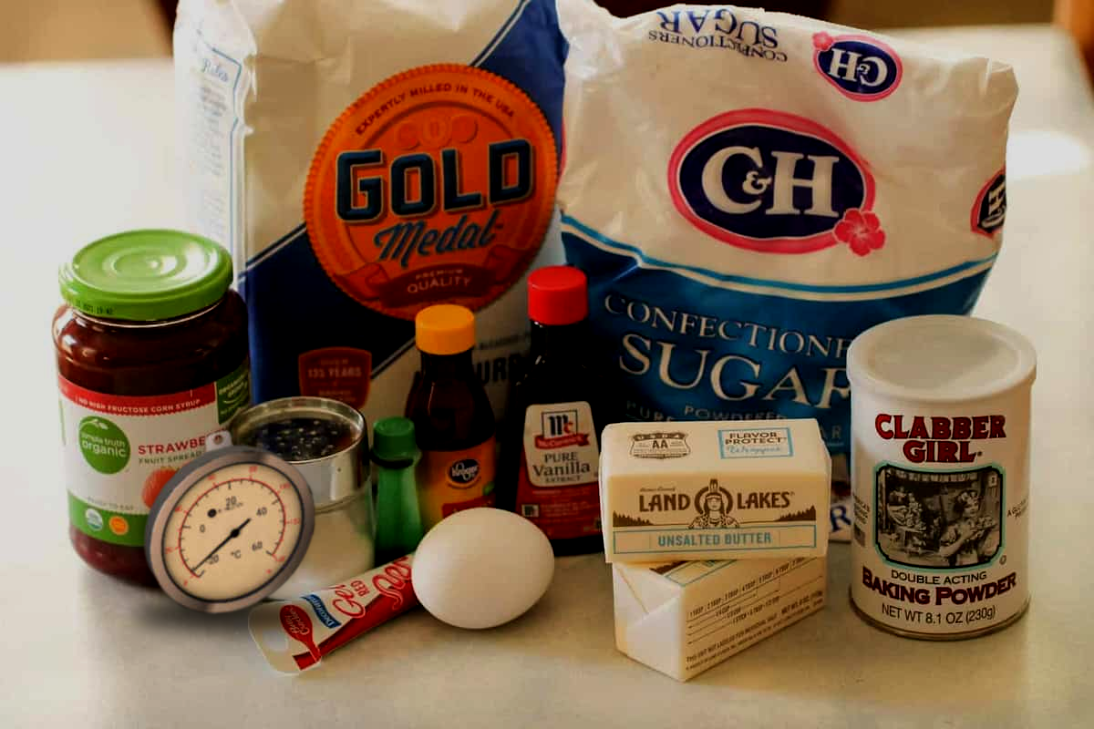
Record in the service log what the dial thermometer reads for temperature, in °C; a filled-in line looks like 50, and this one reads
-16
